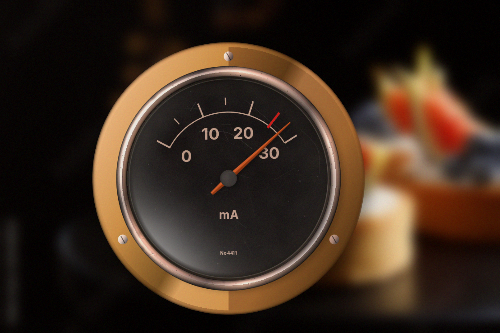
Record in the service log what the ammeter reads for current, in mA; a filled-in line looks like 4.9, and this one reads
27.5
